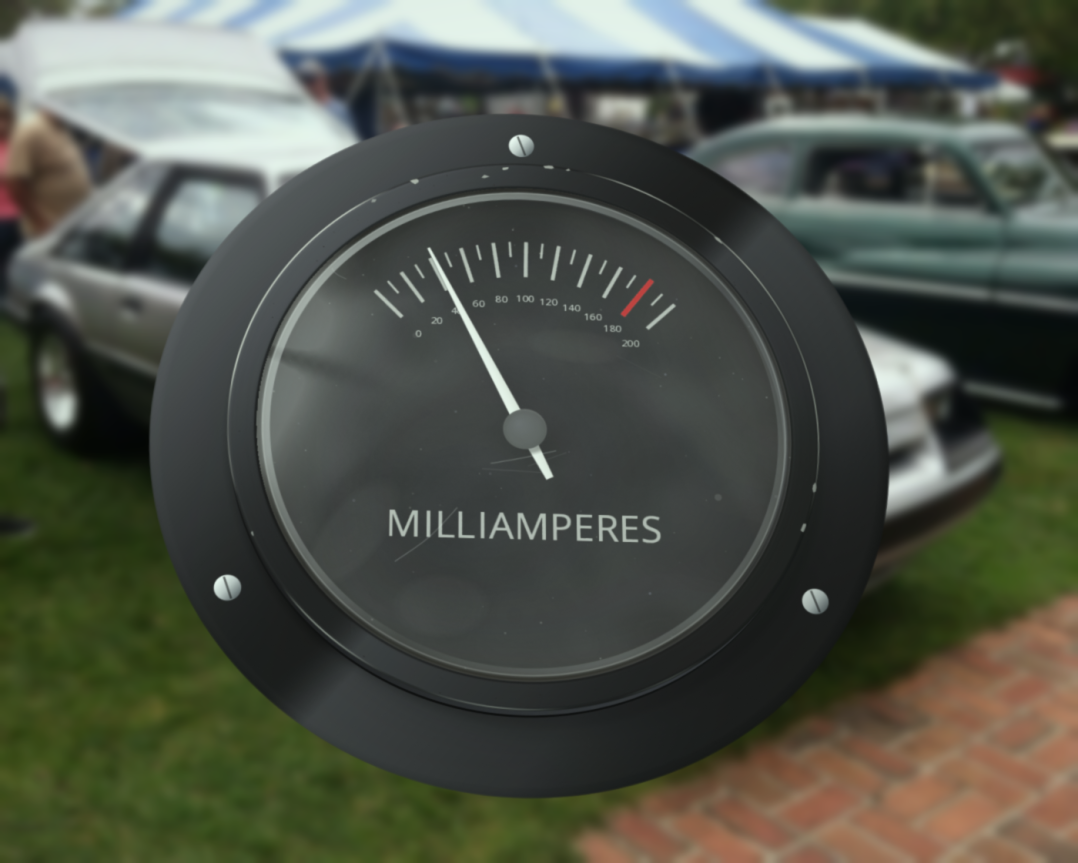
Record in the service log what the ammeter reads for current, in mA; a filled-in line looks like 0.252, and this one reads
40
